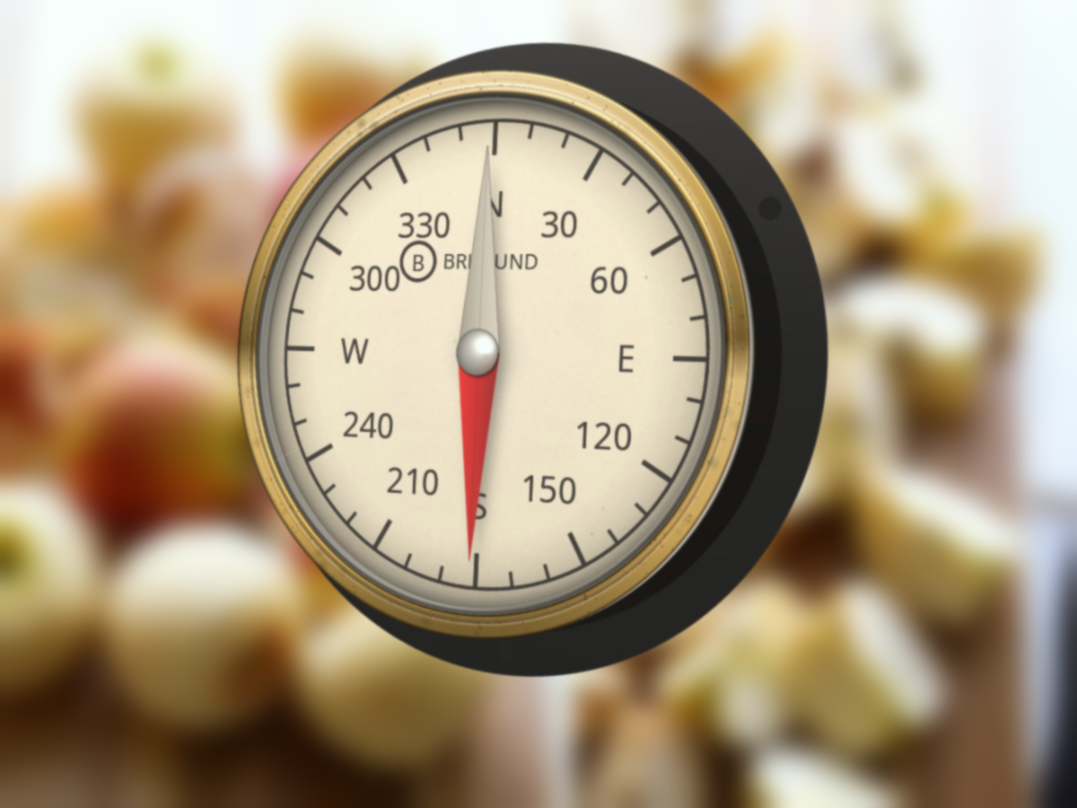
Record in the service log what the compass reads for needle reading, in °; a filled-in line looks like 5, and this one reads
180
